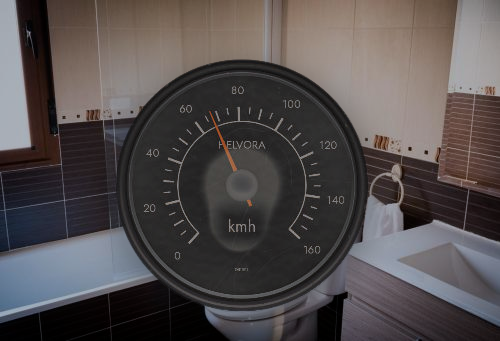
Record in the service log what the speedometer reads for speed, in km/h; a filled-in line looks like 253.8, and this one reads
67.5
